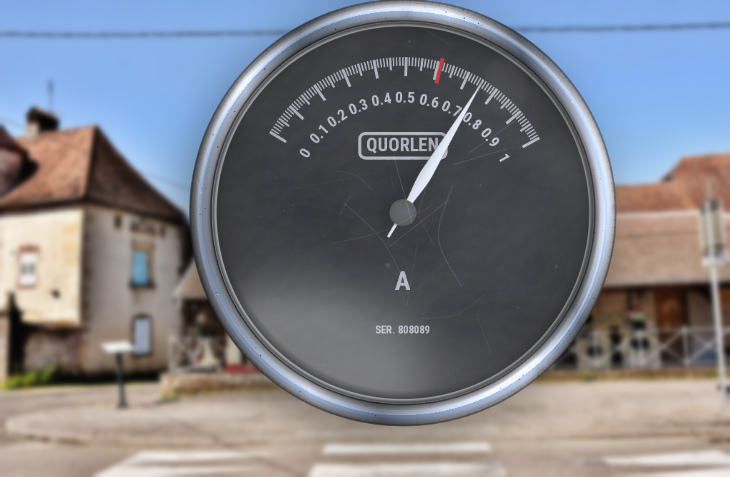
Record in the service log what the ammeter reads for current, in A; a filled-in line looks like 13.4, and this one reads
0.75
